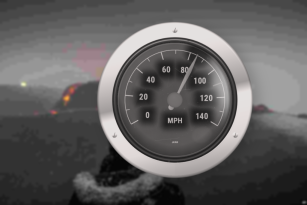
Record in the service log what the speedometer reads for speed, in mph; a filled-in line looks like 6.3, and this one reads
85
